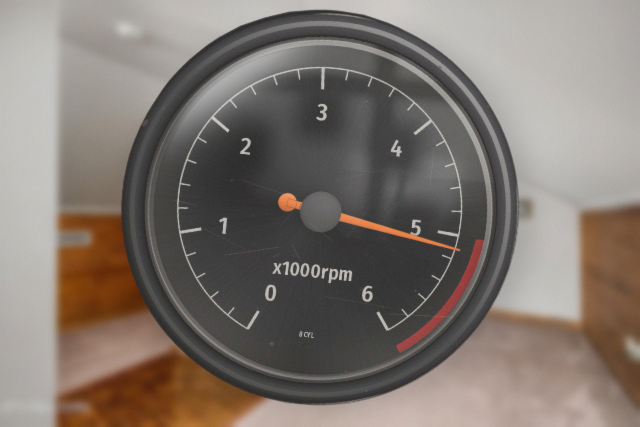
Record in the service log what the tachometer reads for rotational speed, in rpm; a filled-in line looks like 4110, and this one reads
5100
